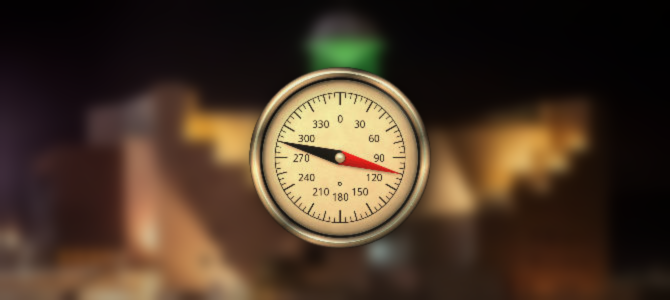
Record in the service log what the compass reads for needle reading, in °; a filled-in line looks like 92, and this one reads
105
